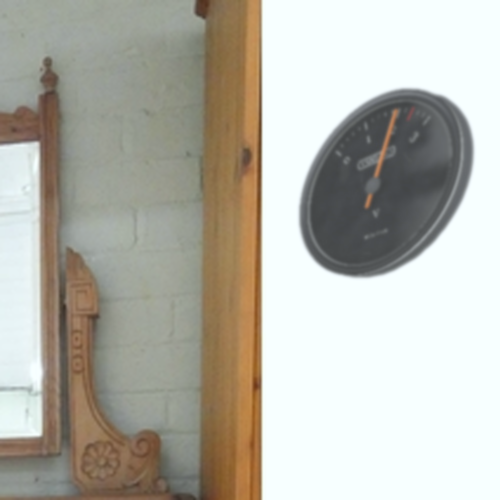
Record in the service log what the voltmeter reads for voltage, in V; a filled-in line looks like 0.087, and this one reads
2
